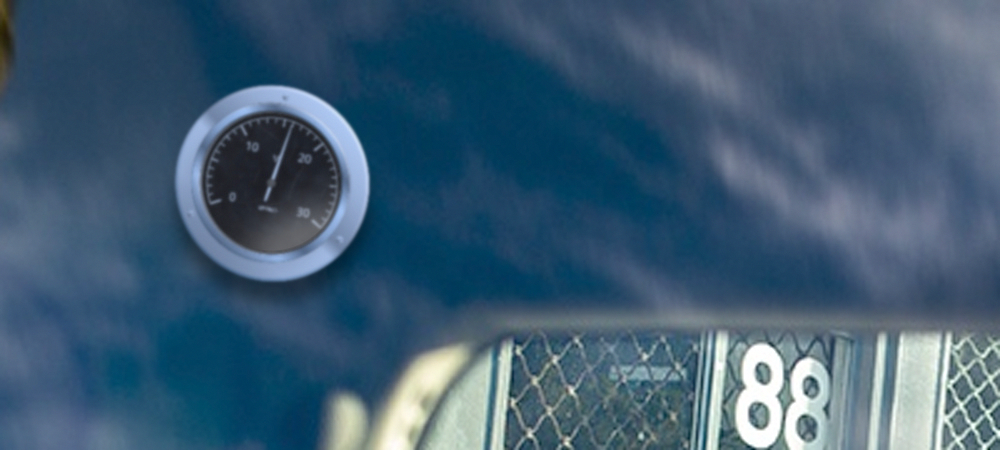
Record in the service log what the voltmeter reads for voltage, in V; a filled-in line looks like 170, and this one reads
16
